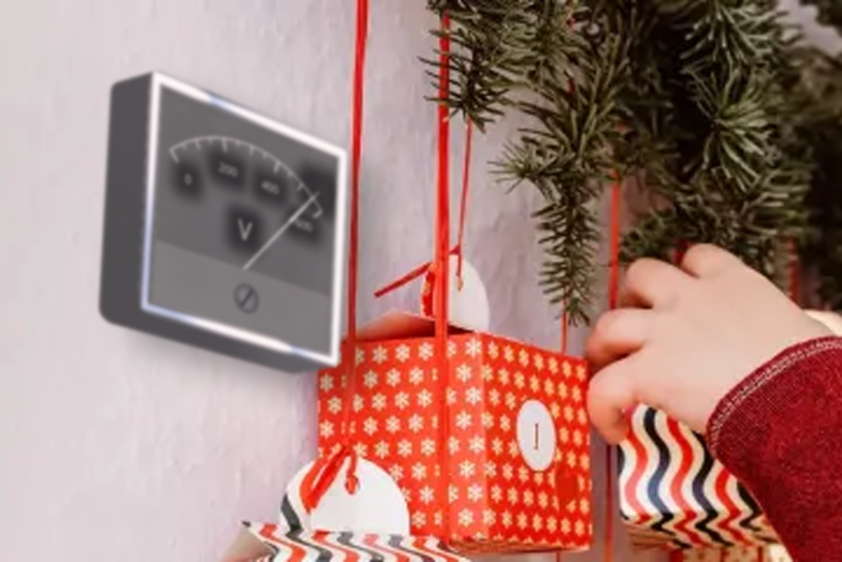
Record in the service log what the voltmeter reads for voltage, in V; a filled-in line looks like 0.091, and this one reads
550
